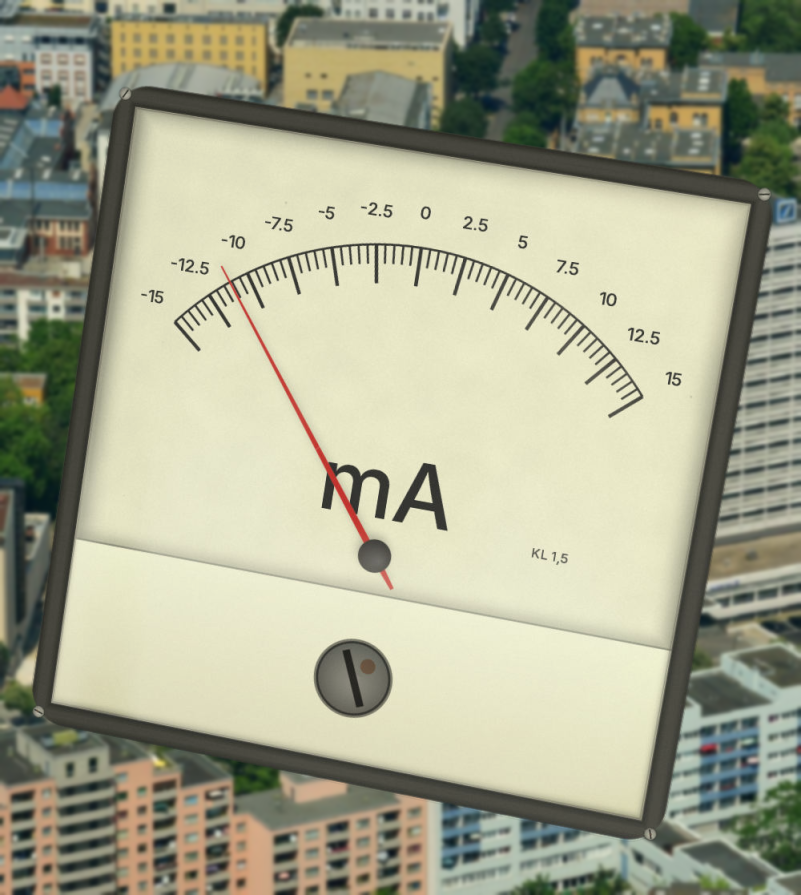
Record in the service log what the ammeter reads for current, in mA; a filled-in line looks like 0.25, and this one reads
-11
